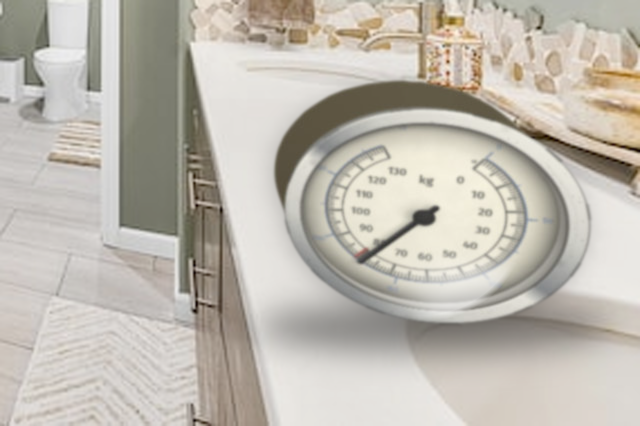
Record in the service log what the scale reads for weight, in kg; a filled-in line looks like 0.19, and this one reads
80
